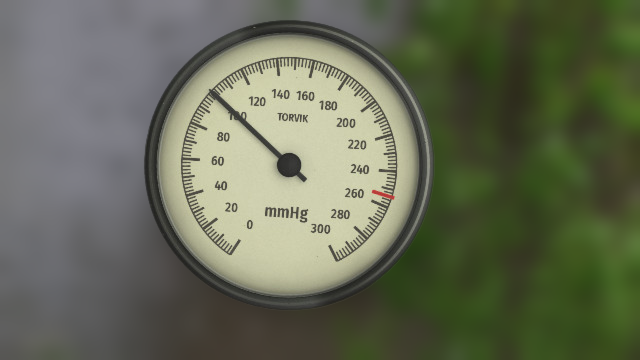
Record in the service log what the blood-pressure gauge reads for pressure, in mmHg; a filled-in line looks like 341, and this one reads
100
